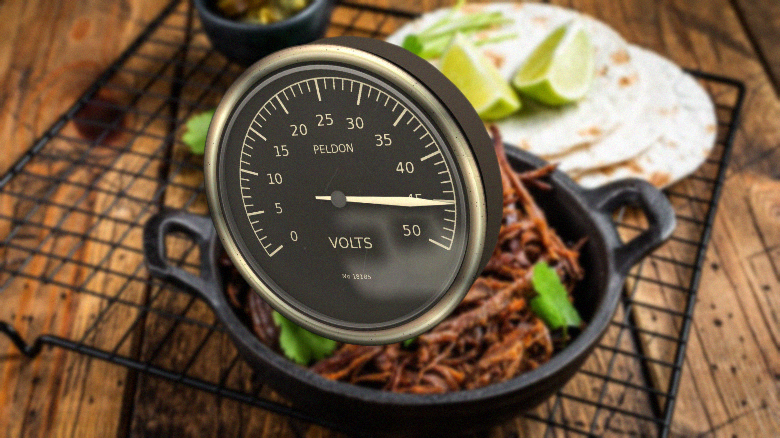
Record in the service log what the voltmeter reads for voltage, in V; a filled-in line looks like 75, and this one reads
45
